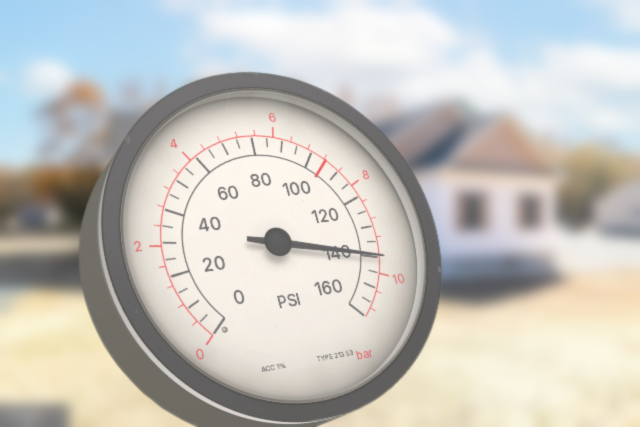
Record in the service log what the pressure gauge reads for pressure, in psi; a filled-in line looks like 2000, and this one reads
140
